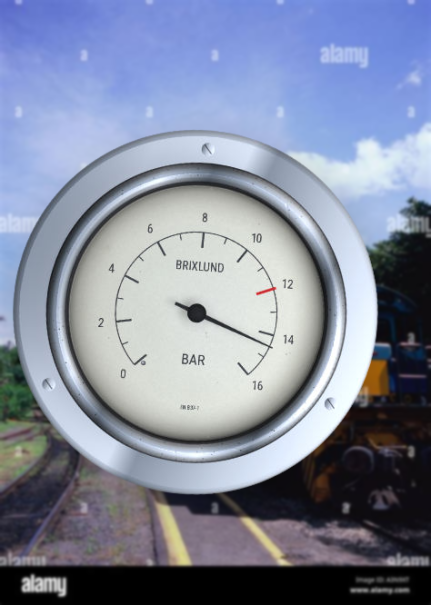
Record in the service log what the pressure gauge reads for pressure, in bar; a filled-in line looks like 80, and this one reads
14.5
